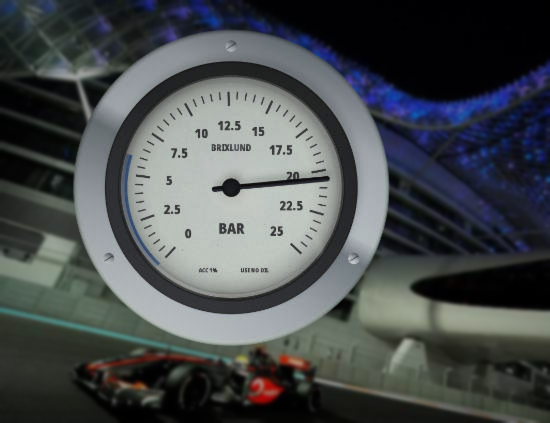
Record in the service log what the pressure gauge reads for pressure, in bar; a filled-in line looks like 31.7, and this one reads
20.5
